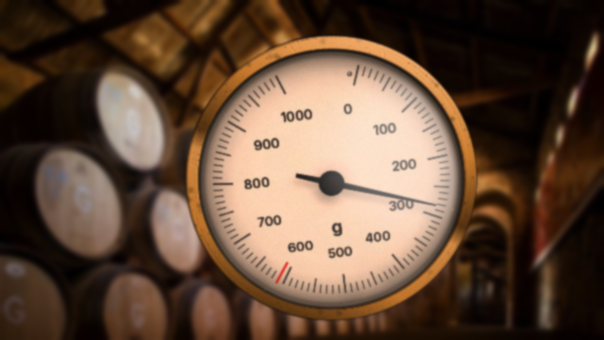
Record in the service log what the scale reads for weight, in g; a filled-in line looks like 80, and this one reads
280
